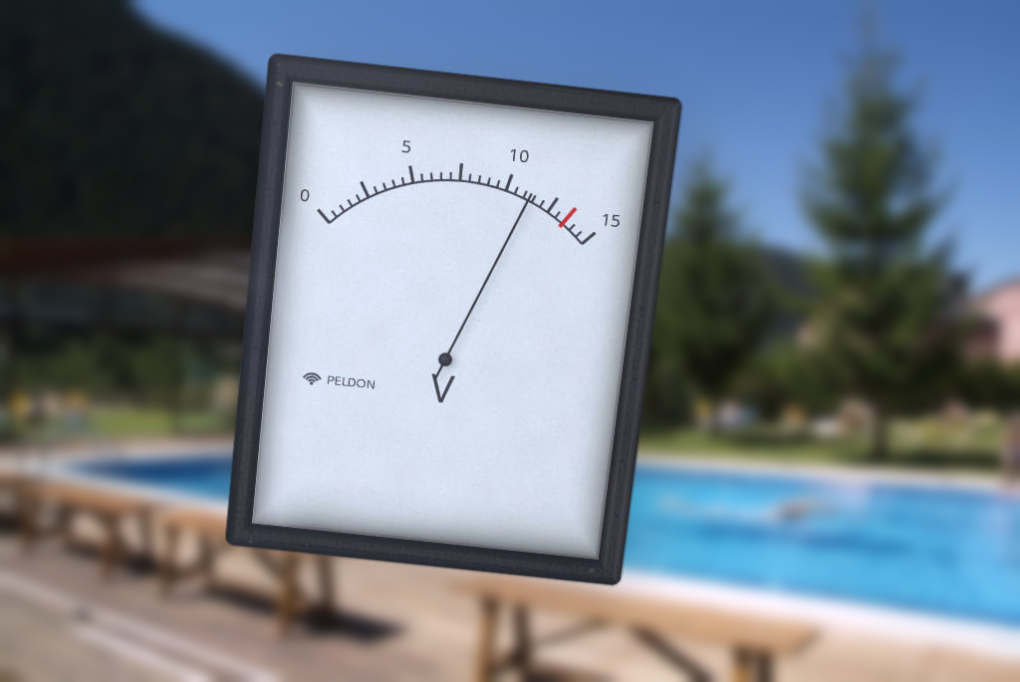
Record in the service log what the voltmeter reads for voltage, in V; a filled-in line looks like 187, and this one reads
11.25
